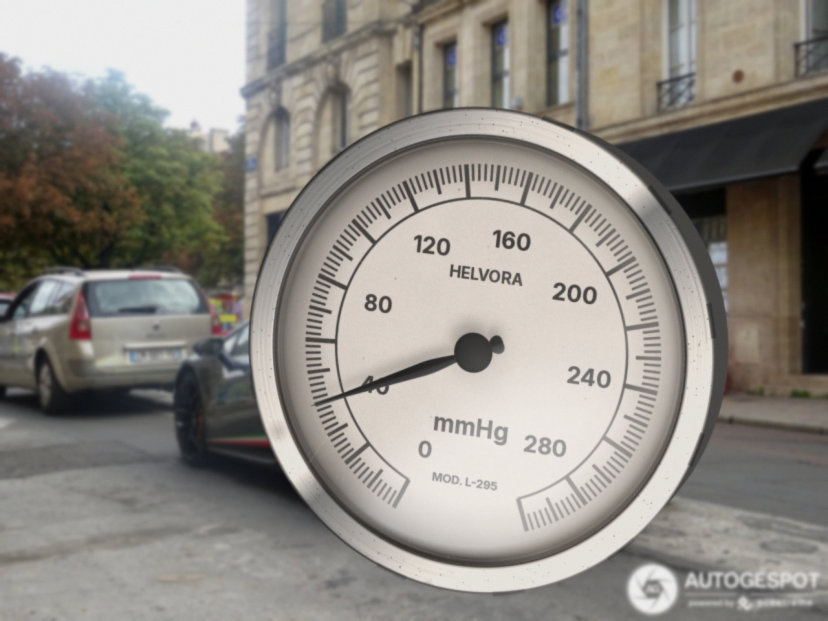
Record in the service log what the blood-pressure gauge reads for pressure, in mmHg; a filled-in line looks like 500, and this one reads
40
